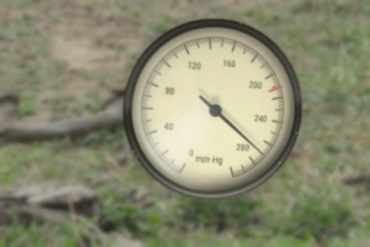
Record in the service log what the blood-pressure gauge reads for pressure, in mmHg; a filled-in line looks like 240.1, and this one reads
270
